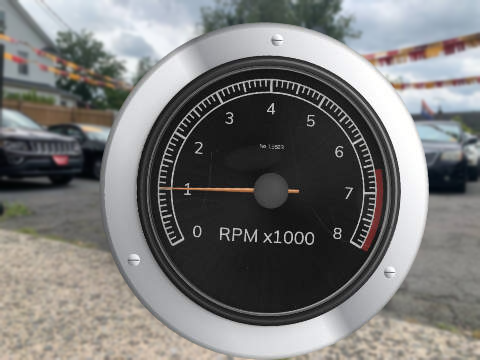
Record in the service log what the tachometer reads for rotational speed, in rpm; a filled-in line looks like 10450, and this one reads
1000
